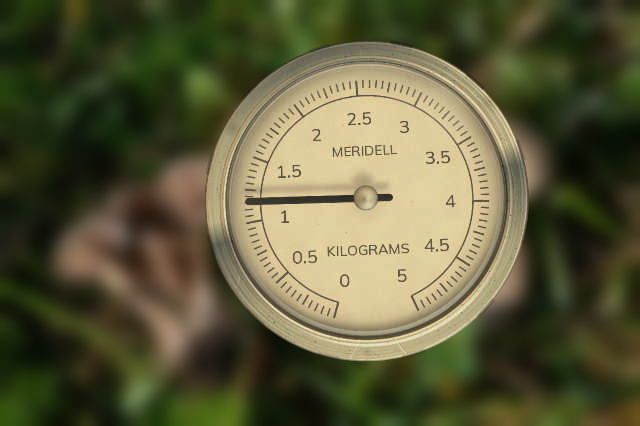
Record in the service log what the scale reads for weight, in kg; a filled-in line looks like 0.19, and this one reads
1.15
